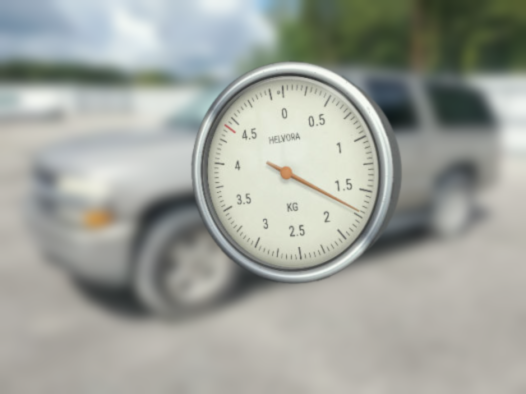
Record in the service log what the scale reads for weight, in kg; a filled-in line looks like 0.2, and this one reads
1.7
